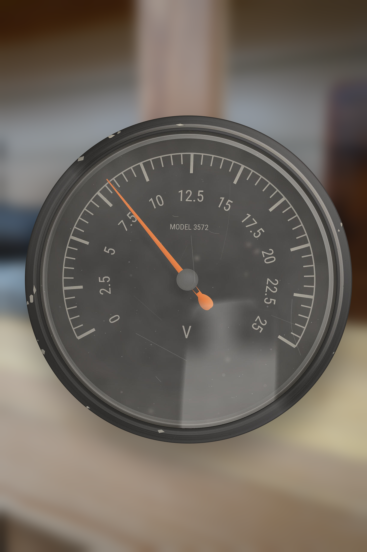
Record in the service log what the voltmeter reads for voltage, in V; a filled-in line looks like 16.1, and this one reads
8.25
